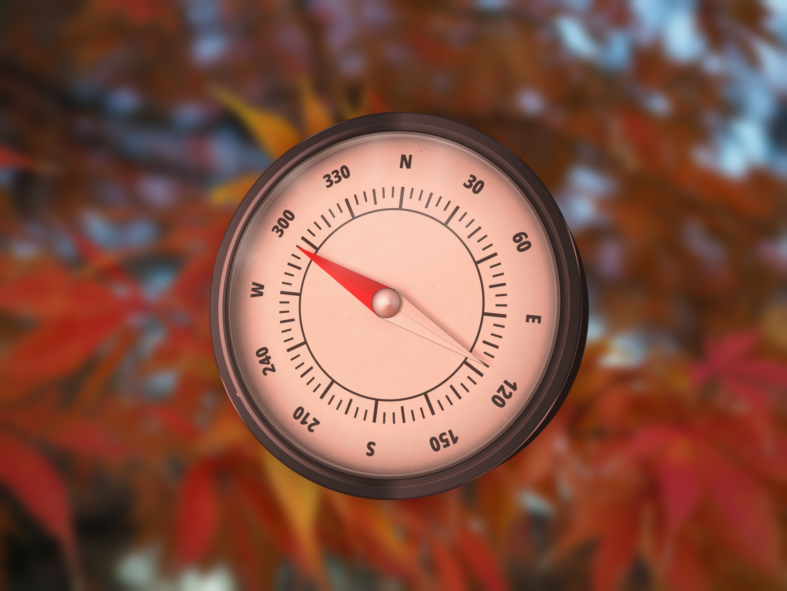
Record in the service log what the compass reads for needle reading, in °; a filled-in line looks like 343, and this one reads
295
